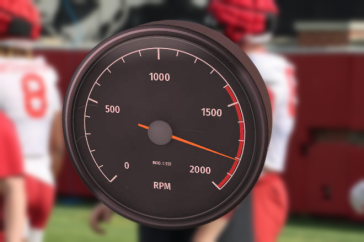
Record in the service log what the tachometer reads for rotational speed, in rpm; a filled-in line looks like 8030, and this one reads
1800
